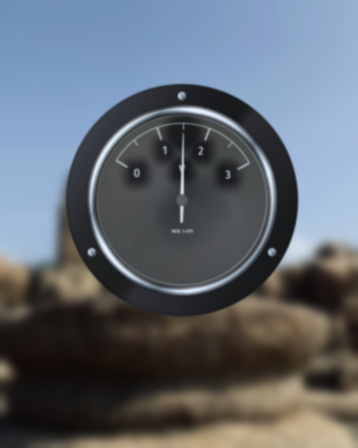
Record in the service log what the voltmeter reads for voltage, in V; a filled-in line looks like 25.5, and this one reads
1.5
